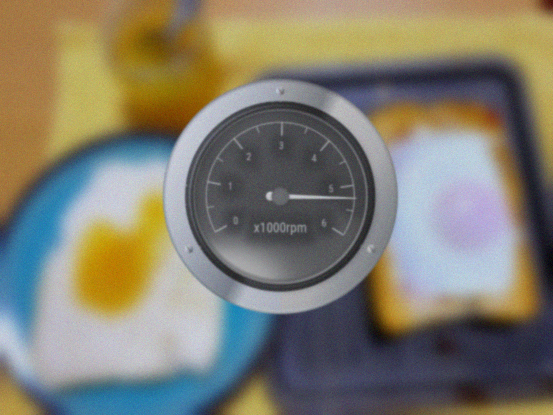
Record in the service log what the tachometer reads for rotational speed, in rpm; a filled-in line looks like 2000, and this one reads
5250
